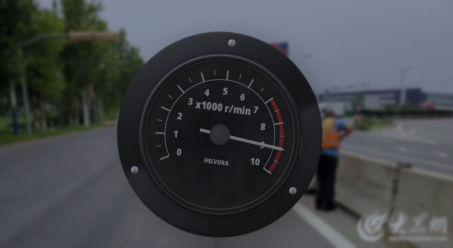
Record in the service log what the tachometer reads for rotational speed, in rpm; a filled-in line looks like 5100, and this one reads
9000
